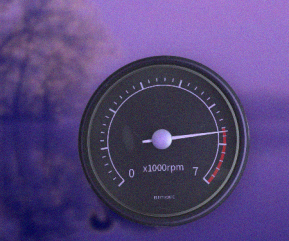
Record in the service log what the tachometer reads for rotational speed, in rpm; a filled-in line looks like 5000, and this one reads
5700
